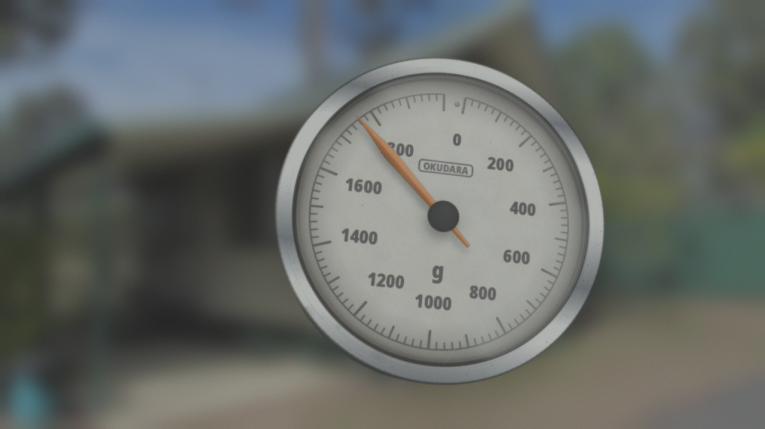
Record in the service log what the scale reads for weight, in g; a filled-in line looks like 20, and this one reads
1760
